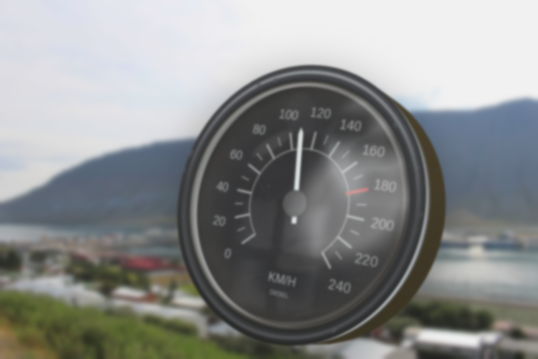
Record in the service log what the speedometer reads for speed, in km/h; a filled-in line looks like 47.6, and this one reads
110
